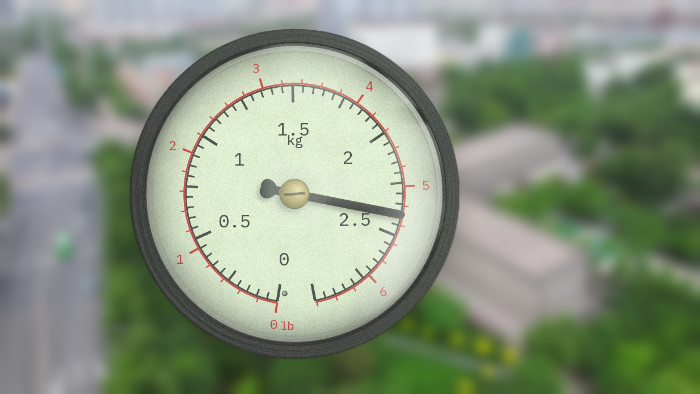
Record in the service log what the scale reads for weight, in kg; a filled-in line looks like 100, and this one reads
2.4
